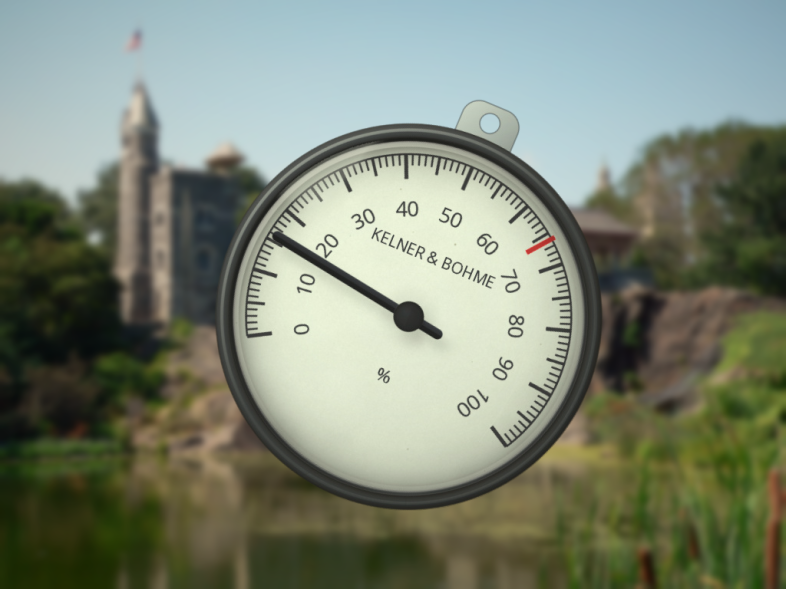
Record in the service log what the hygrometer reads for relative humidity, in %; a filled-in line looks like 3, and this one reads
16
